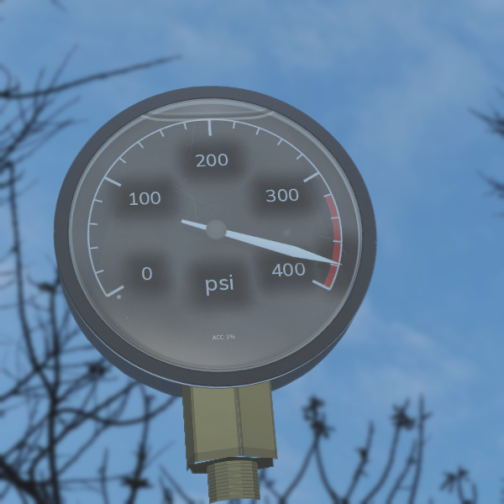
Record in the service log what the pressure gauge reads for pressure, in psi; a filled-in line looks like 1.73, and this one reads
380
